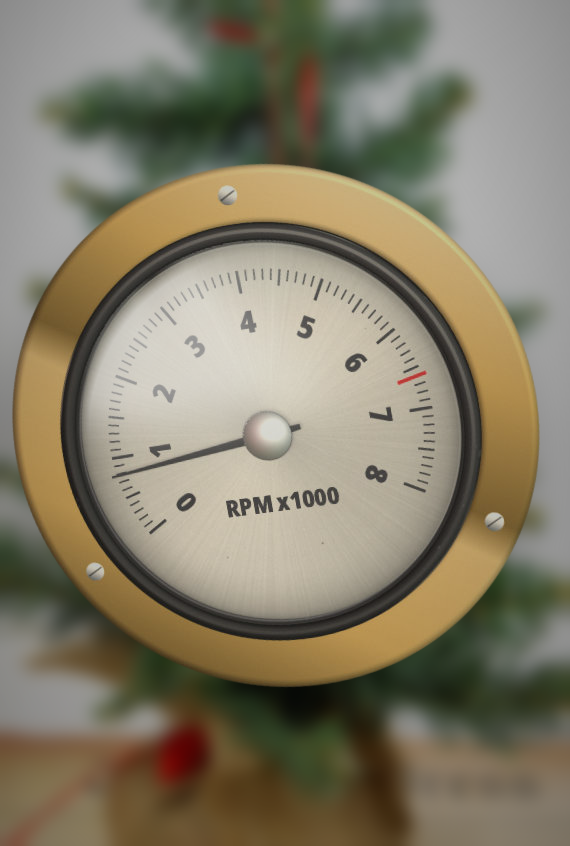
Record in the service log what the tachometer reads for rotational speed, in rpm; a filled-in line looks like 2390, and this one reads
800
